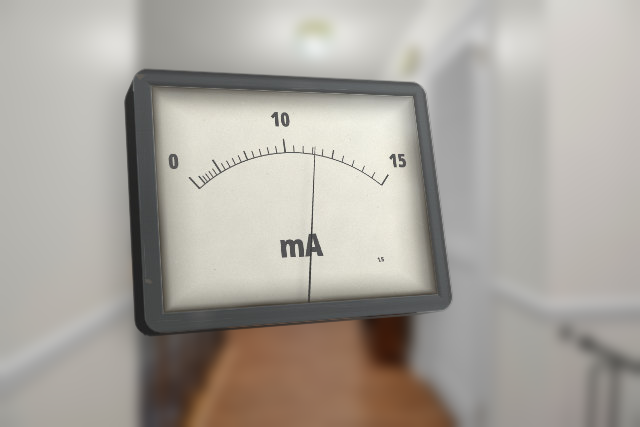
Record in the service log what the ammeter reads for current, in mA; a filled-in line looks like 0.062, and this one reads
11.5
